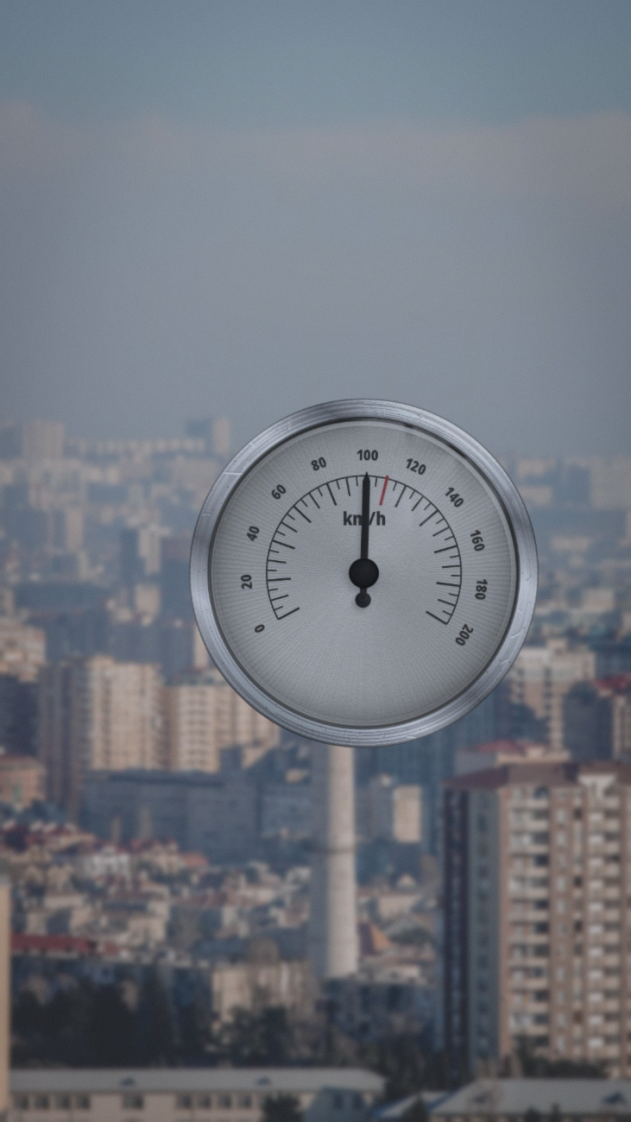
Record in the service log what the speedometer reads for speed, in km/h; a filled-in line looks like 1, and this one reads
100
